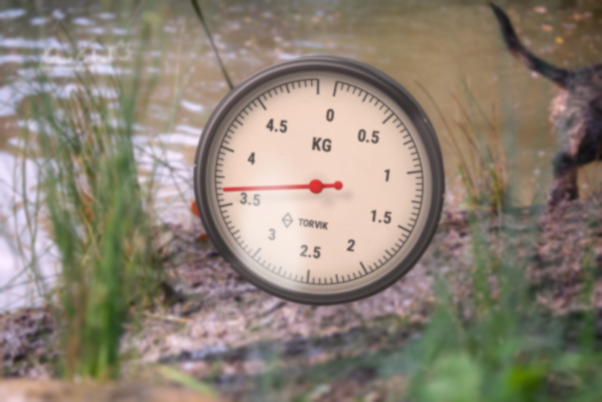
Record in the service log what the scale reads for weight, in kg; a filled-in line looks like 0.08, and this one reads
3.65
